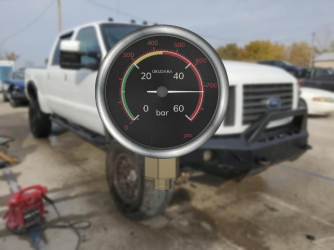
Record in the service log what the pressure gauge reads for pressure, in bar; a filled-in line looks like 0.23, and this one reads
50
